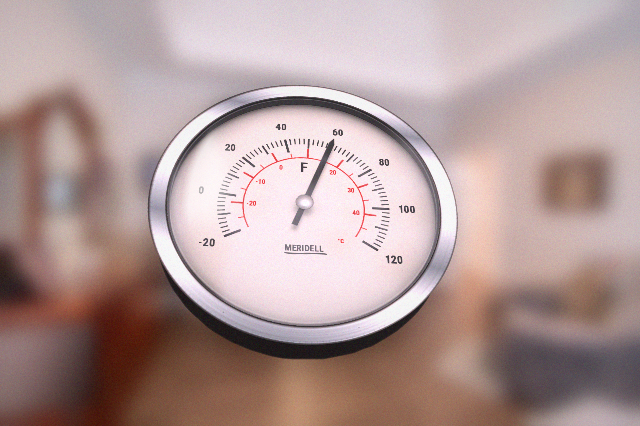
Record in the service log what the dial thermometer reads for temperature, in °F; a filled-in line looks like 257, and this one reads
60
